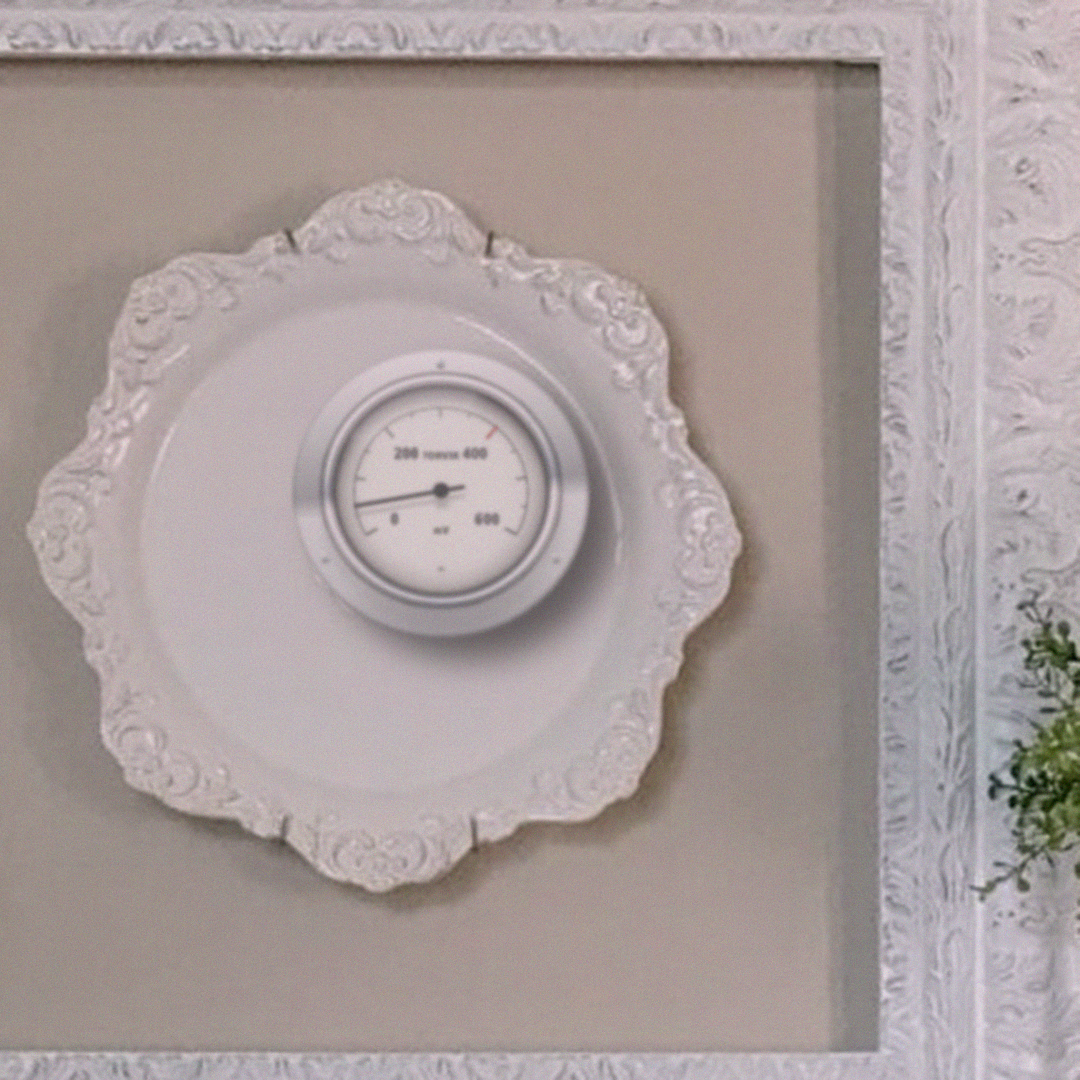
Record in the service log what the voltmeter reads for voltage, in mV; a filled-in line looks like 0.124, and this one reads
50
